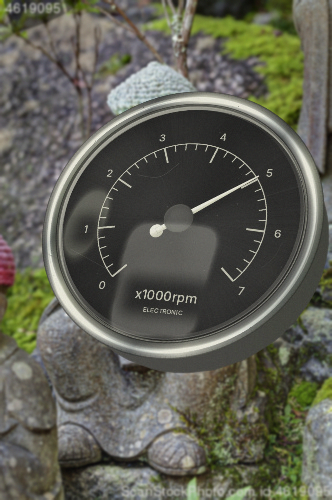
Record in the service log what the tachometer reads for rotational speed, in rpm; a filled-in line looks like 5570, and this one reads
5000
